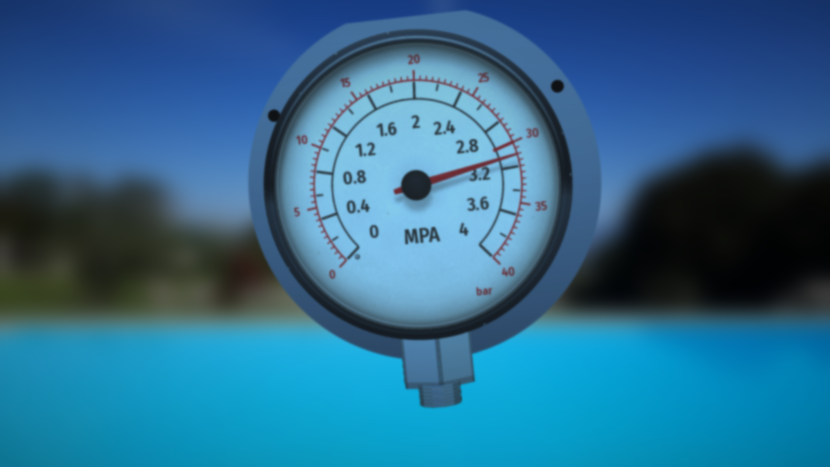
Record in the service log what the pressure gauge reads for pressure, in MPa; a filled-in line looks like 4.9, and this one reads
3.1
